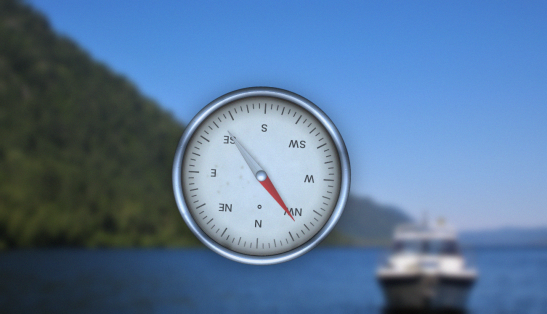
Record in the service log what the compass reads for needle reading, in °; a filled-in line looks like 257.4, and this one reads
320
